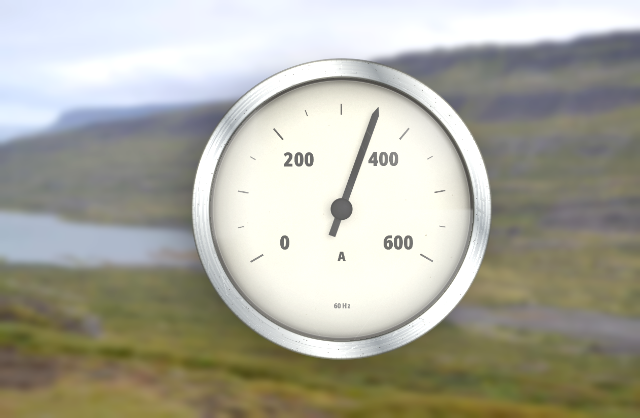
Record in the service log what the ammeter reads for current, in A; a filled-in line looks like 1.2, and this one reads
350
